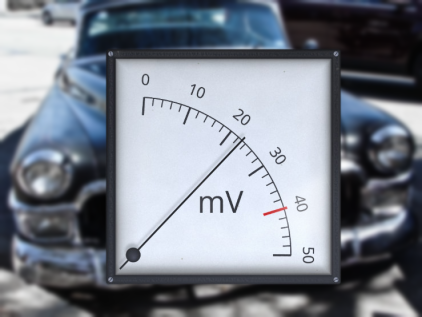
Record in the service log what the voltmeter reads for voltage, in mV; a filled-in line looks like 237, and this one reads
23
